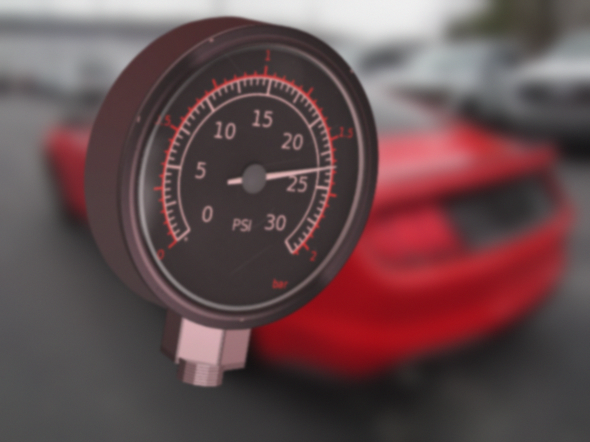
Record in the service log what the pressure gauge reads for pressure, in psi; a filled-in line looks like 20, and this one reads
23.5
